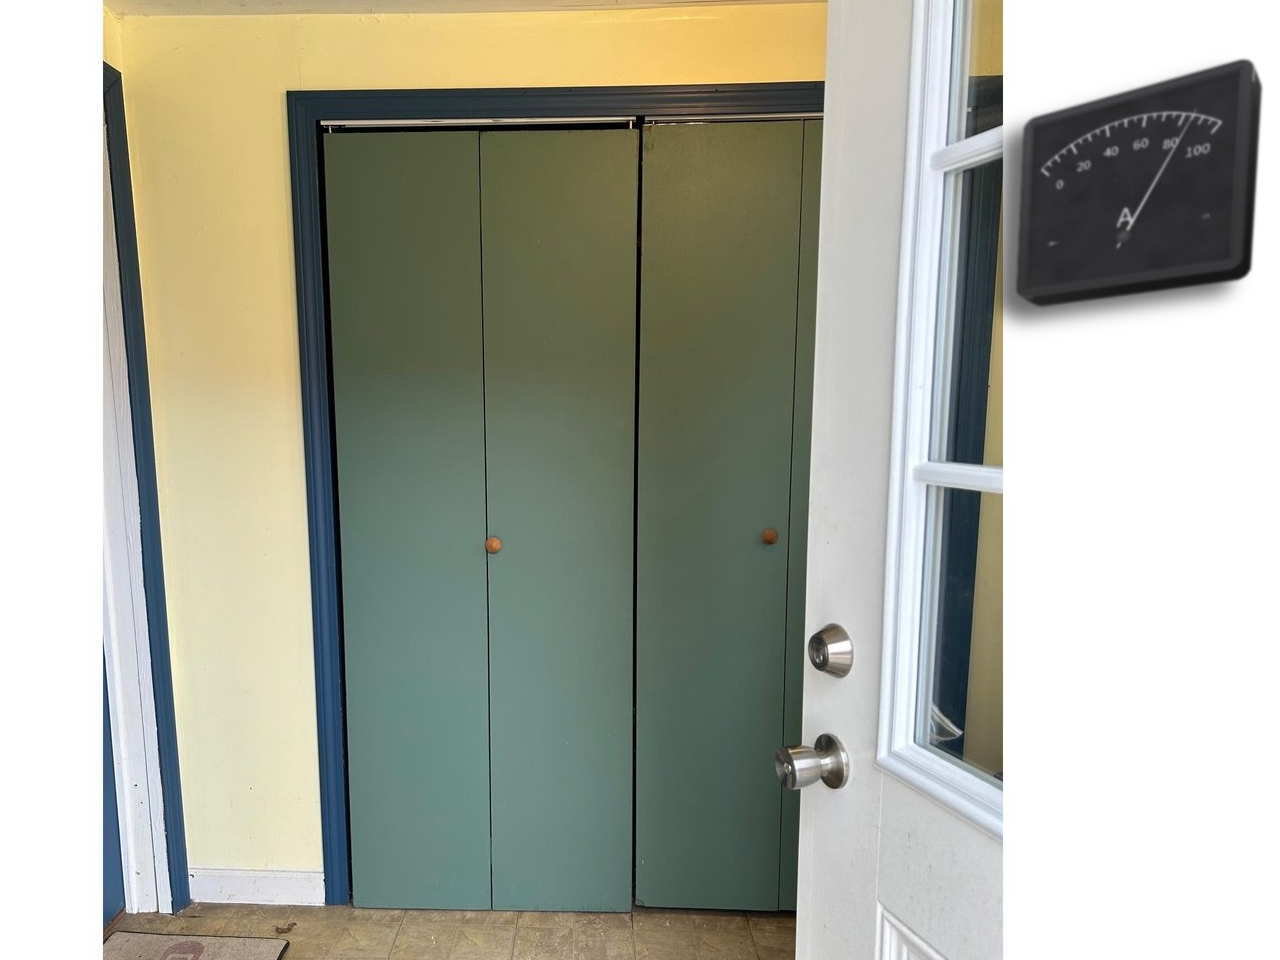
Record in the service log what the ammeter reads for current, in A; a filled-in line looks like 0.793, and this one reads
85
